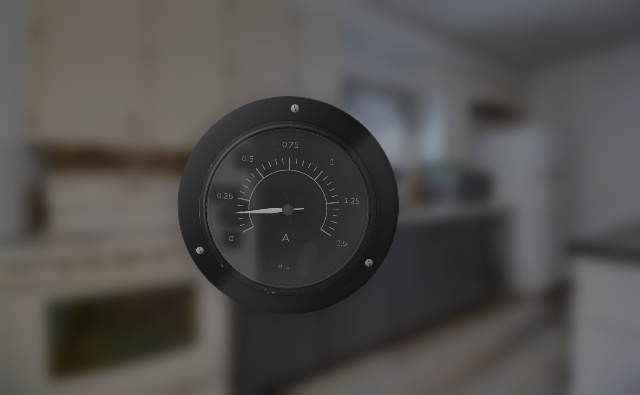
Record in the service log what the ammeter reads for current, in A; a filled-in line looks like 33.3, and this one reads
0.15
